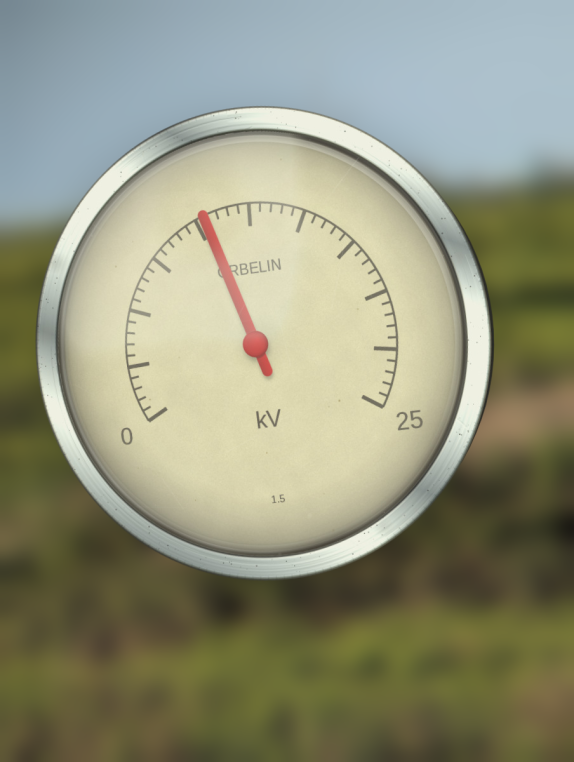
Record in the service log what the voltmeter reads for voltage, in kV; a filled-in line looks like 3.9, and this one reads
10.5
